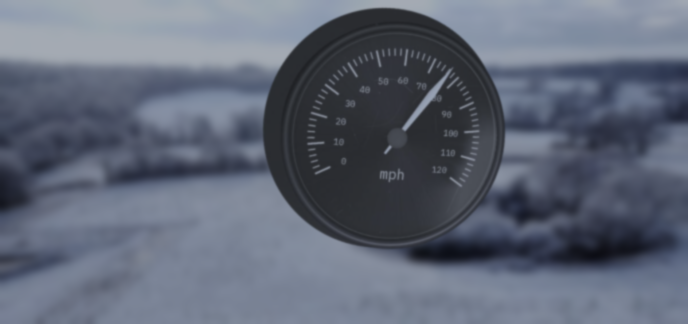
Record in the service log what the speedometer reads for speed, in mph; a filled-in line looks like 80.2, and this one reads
76
